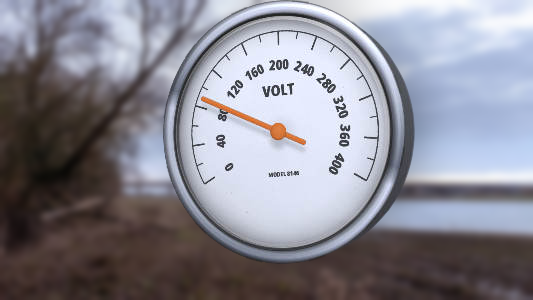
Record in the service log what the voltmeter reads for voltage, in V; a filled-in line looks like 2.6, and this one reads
90
